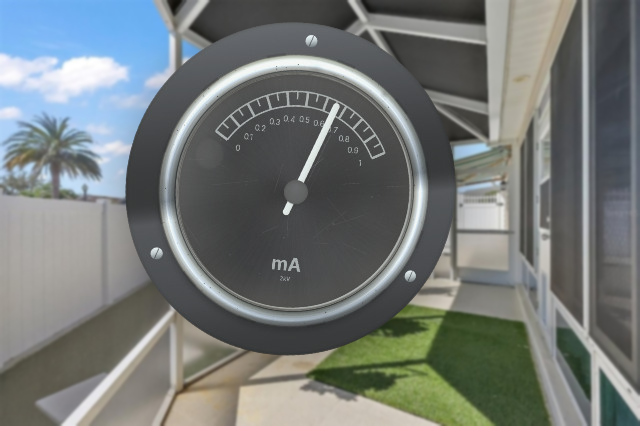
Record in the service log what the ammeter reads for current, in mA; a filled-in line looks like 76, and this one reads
0.65
